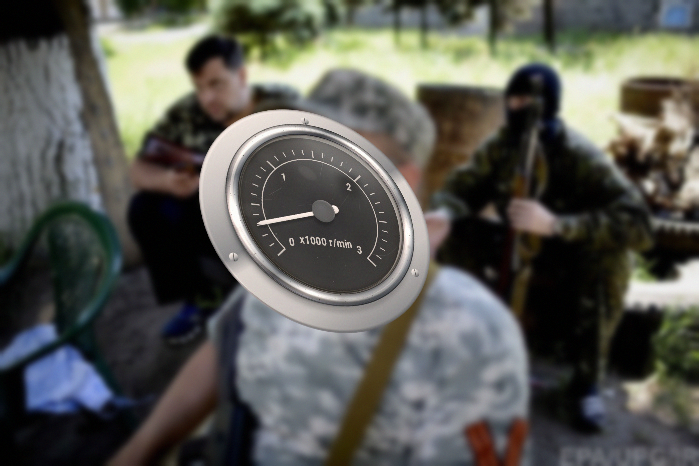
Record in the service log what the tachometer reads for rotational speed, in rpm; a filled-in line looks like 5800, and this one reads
300
